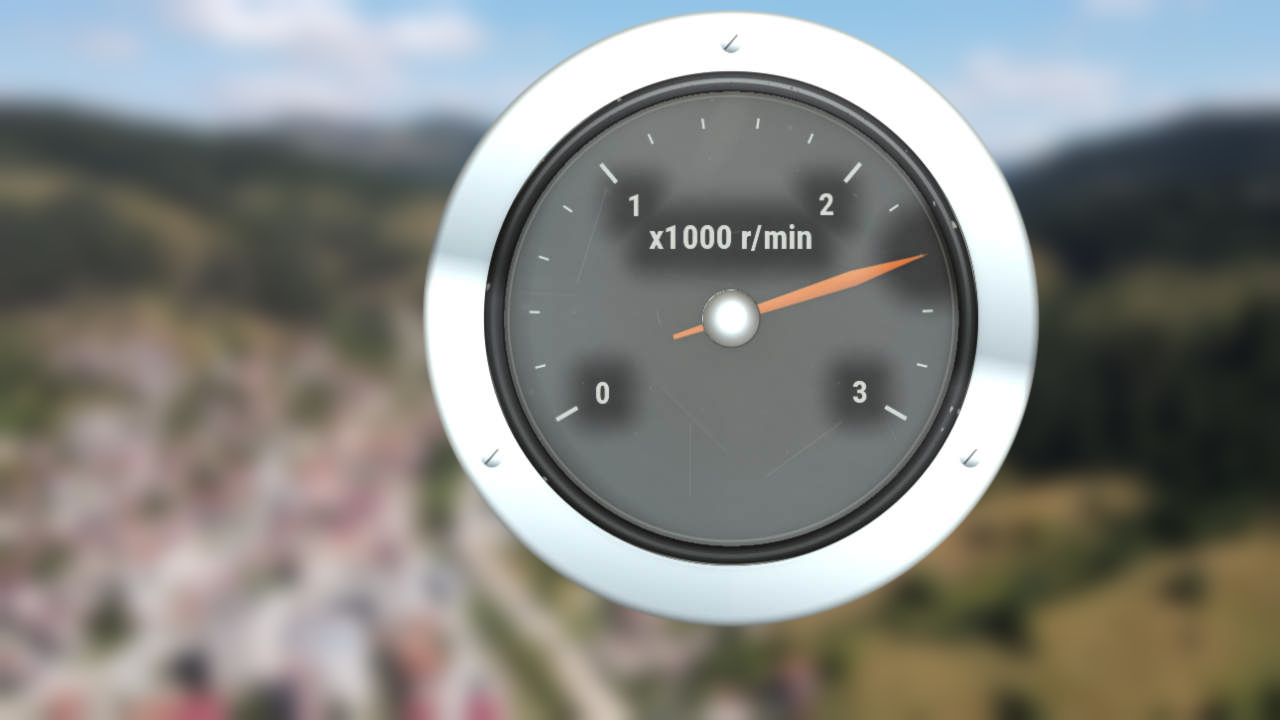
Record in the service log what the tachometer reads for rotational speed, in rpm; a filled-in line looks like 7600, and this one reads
2400
